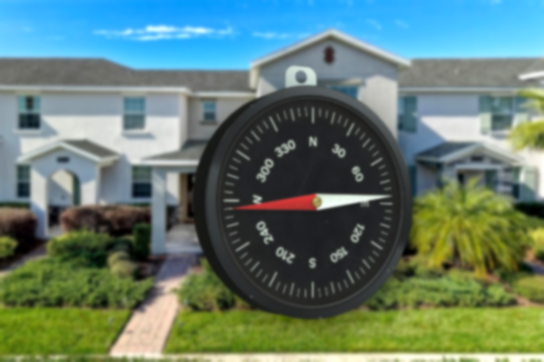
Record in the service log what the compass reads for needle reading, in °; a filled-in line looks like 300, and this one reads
265
